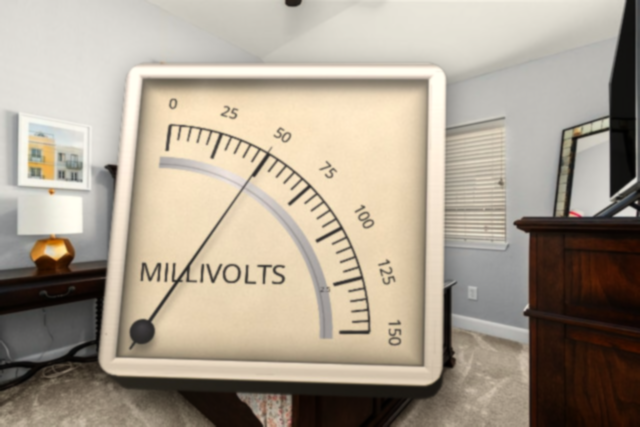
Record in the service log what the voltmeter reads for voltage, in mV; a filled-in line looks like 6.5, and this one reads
50
